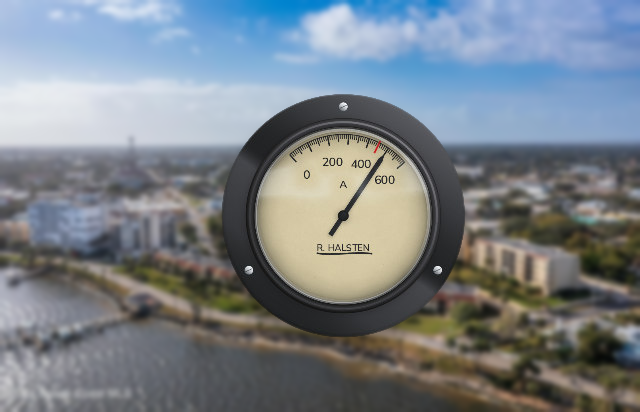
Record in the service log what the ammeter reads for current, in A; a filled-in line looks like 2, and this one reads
500
